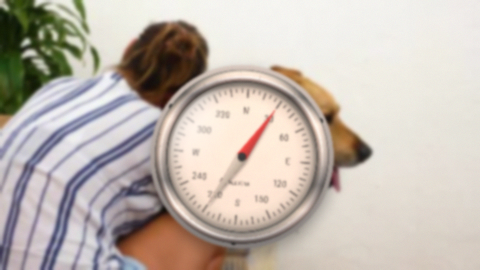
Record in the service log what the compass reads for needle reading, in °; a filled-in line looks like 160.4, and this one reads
30
